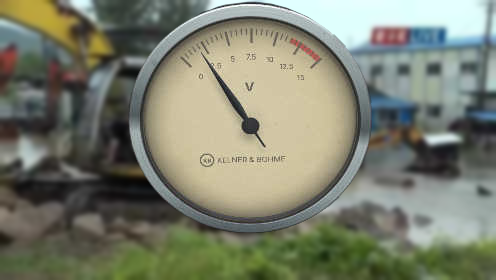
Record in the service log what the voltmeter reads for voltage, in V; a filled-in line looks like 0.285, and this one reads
2
